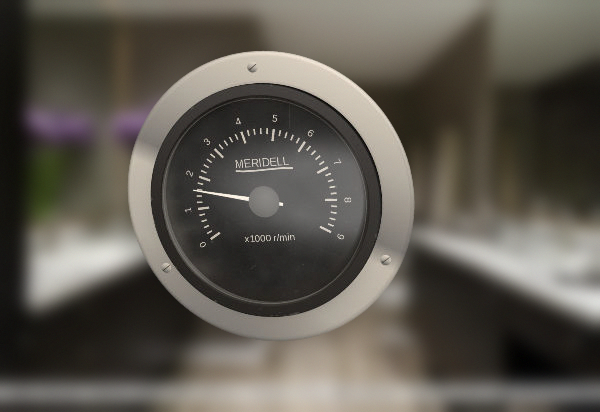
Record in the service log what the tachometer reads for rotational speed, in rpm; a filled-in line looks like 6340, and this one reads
1600
